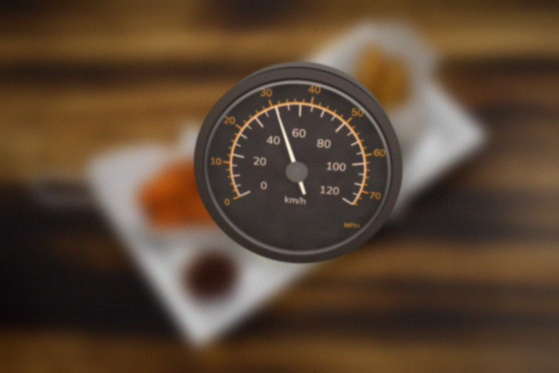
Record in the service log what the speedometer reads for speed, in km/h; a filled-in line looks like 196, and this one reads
50
